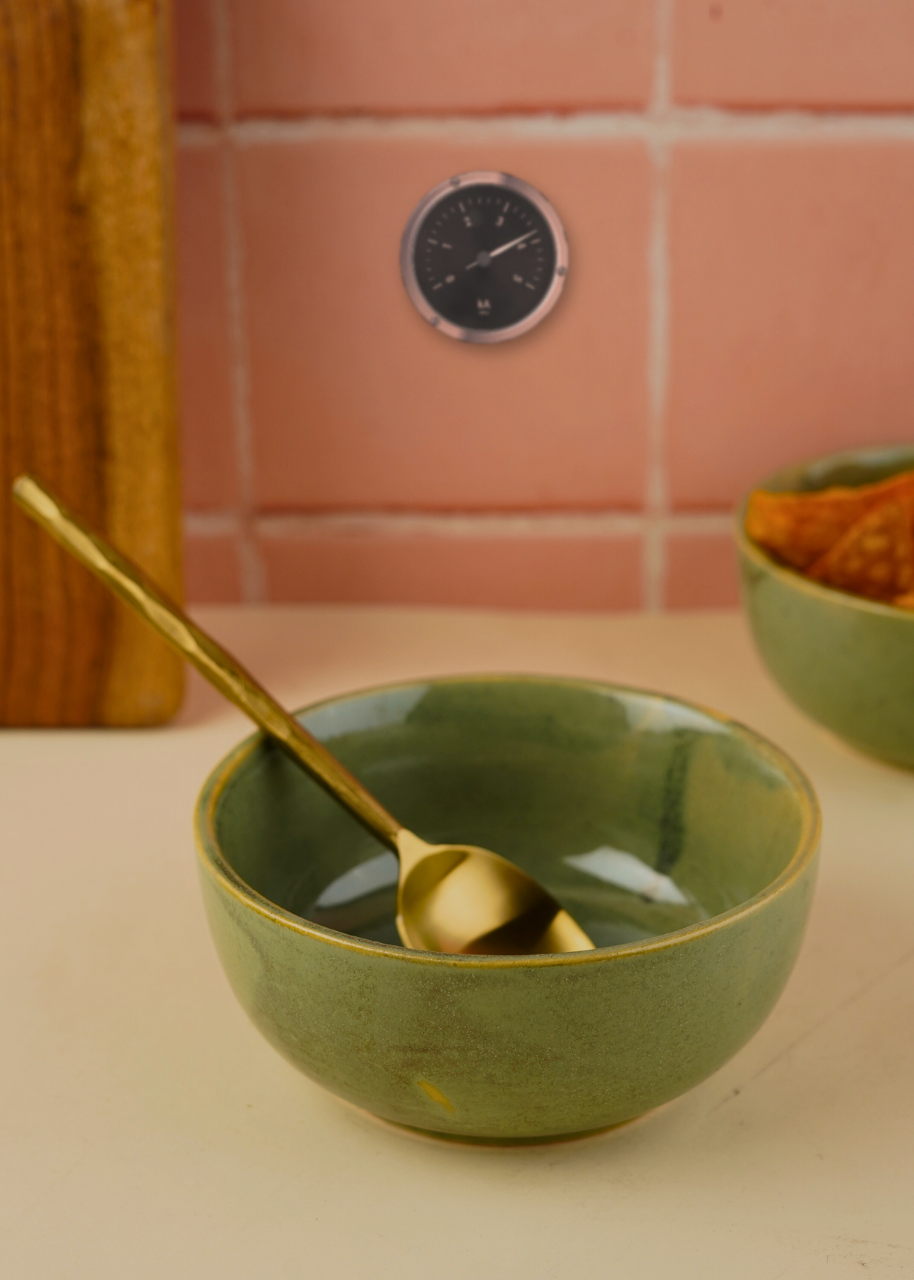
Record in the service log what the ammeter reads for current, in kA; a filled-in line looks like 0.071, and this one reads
3.8
